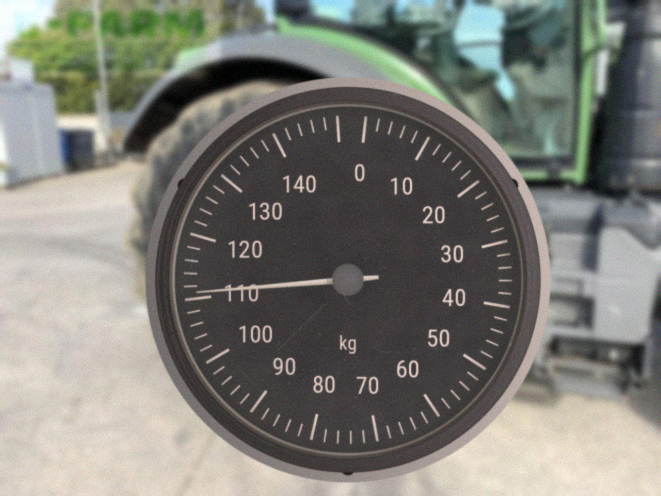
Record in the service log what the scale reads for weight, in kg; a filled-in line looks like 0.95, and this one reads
111
